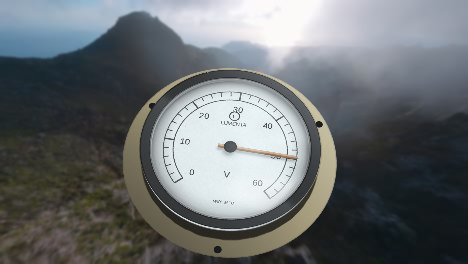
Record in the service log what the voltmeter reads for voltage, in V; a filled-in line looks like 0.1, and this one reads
50
